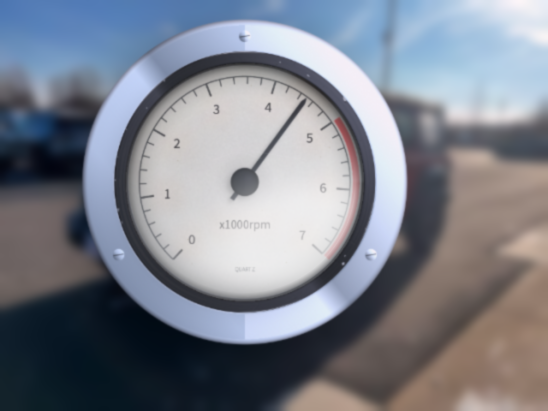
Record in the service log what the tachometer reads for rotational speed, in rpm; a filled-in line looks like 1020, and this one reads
4500
